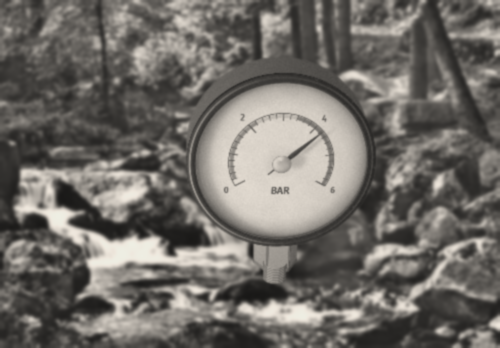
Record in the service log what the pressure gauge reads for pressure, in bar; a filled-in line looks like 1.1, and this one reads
4.2
